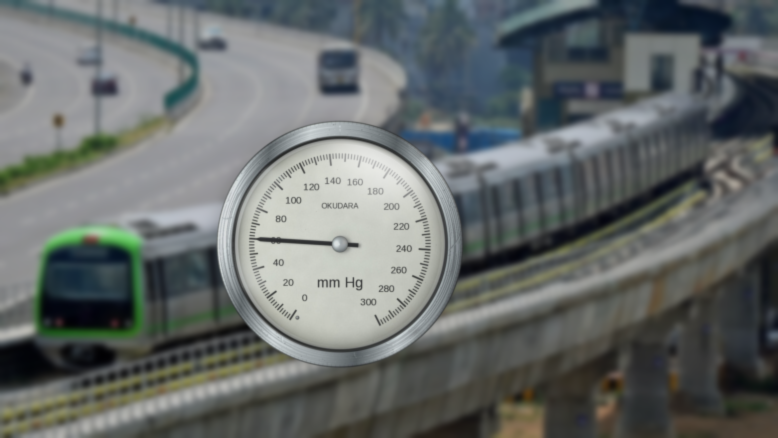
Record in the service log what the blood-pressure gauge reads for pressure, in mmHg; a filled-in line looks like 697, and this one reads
60
